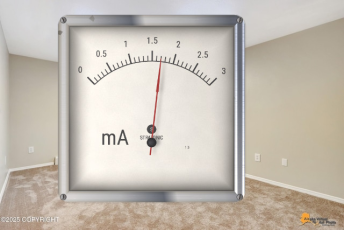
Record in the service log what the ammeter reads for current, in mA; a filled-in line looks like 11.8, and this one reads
1.7
